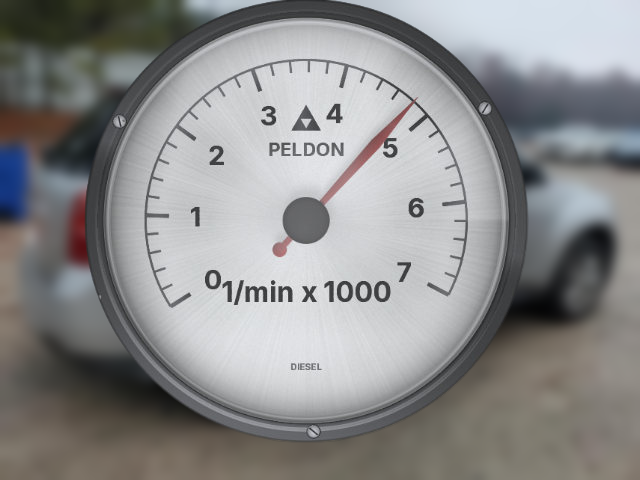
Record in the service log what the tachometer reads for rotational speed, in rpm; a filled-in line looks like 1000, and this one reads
4800
